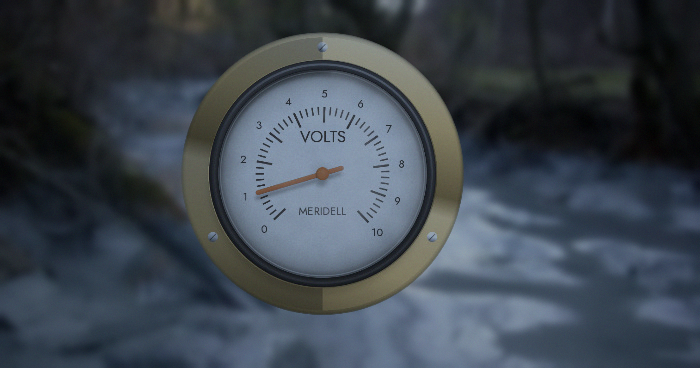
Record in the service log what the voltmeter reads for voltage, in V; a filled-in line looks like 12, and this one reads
1
